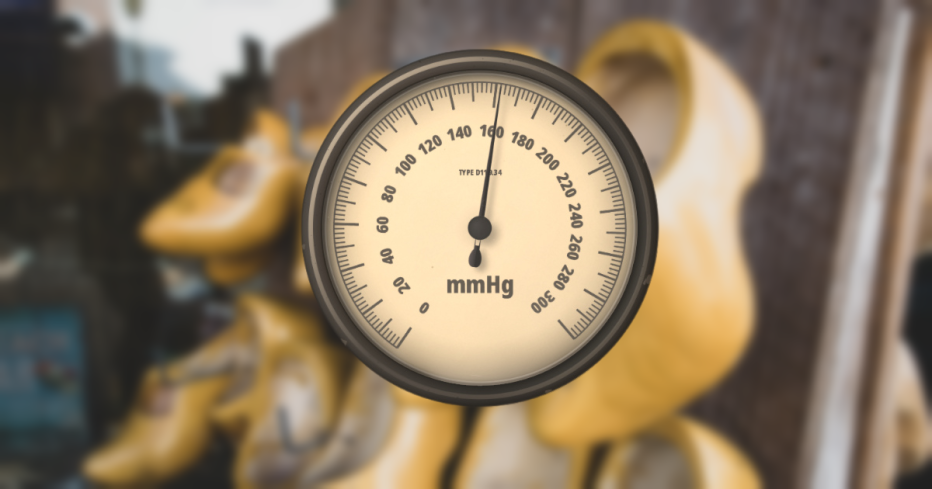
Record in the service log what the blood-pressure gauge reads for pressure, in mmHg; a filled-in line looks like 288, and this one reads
162
